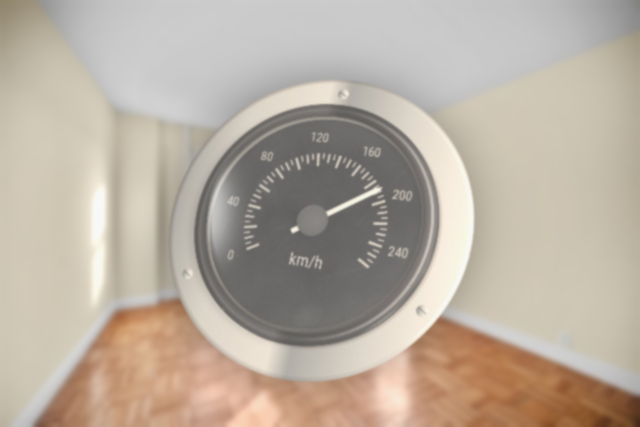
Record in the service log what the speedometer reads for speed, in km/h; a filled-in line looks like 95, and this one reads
190
